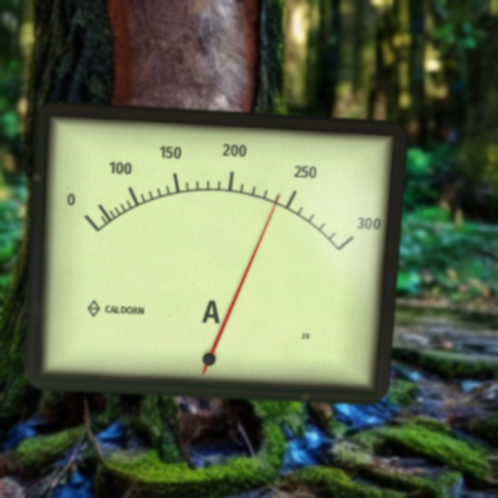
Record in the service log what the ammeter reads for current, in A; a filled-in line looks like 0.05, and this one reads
240
